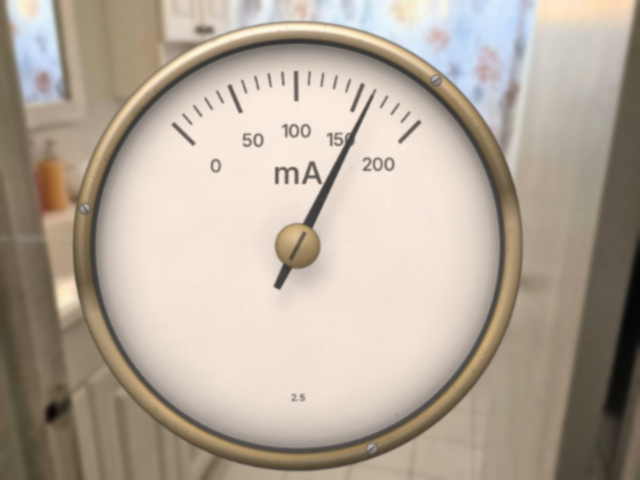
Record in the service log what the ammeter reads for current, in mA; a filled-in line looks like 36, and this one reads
160
